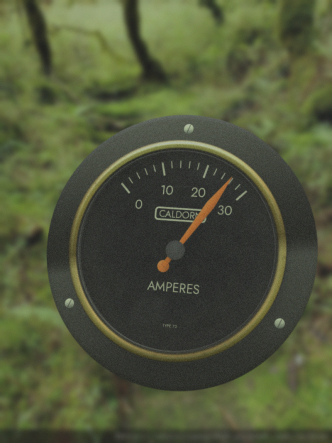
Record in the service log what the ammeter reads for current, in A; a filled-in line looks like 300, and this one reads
26
